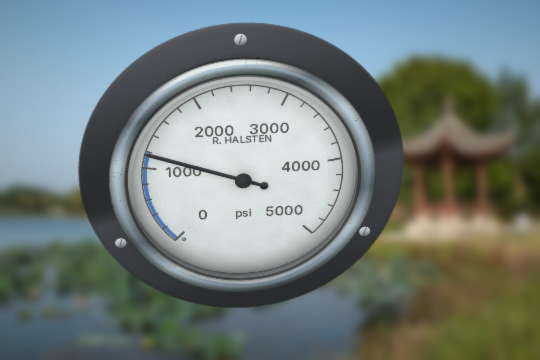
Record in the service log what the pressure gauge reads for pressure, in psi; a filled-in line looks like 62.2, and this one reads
1200
